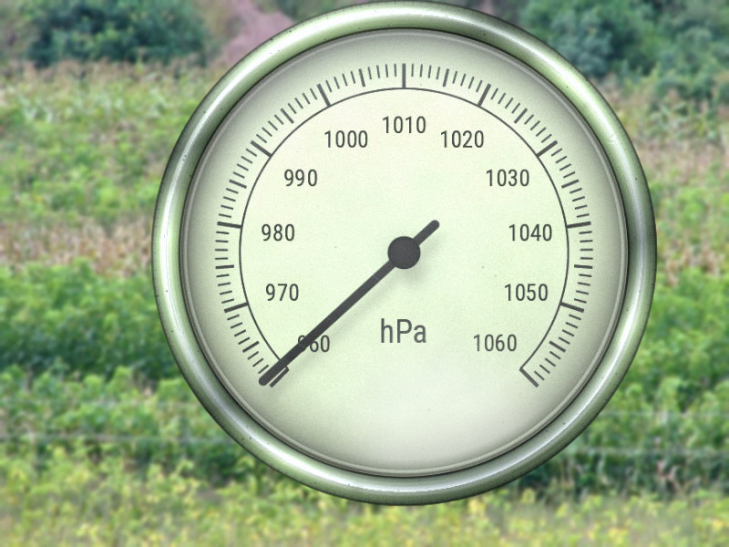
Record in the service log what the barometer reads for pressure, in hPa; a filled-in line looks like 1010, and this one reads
961
